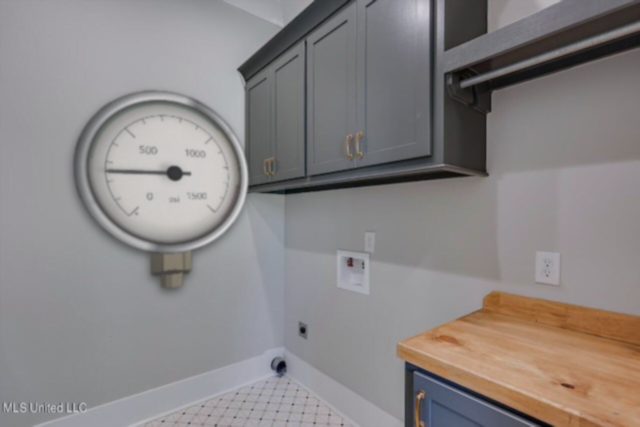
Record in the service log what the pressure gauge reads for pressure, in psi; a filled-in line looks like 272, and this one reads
250
